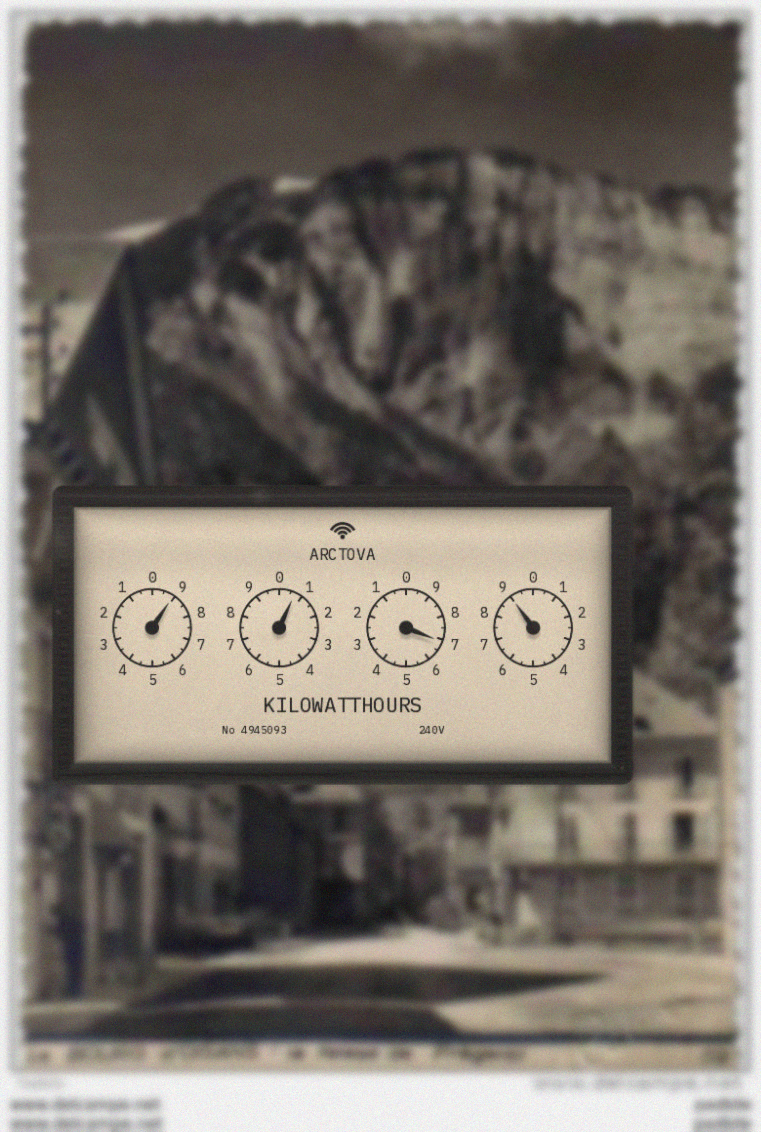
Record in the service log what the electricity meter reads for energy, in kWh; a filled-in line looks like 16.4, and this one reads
9069
